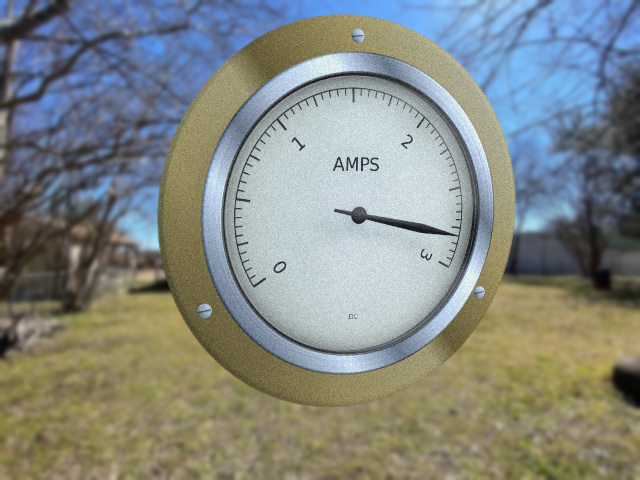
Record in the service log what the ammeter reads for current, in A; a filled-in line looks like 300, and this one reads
2.8
